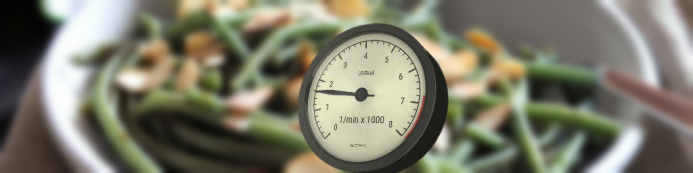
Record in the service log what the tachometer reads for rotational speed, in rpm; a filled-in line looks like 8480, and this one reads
1600
